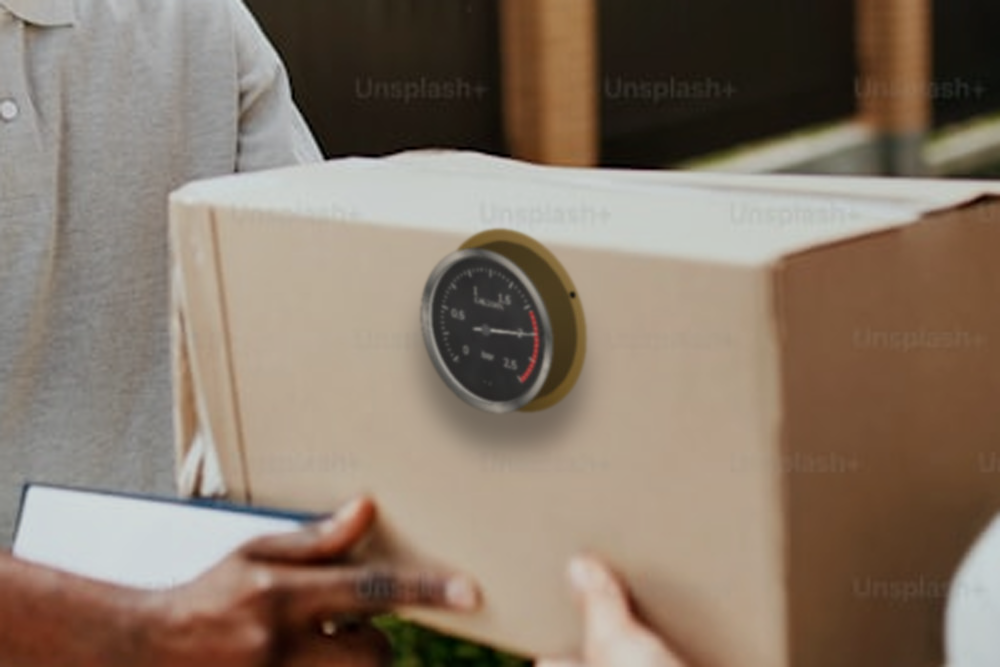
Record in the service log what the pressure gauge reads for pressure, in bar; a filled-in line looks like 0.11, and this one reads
2
